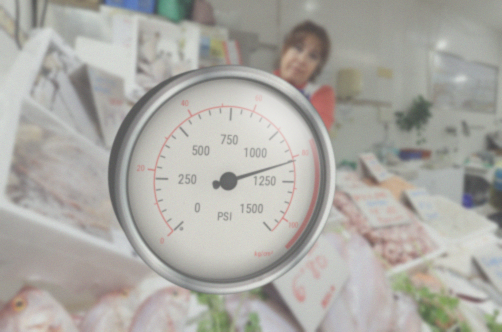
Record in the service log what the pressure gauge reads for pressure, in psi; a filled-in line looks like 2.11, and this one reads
1150
